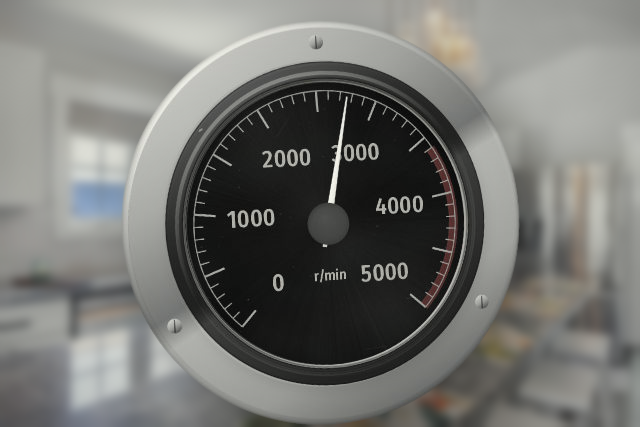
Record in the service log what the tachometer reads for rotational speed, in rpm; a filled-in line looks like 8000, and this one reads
2750
